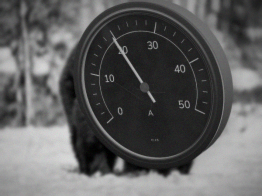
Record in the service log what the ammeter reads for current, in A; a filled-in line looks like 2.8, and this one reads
20
